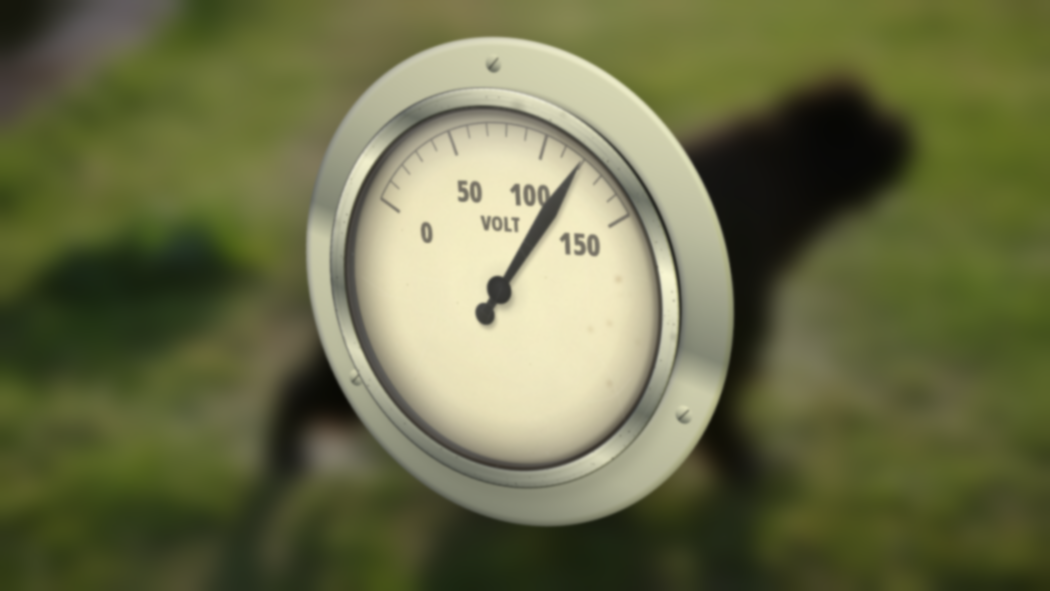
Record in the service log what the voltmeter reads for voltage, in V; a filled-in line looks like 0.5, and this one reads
120
